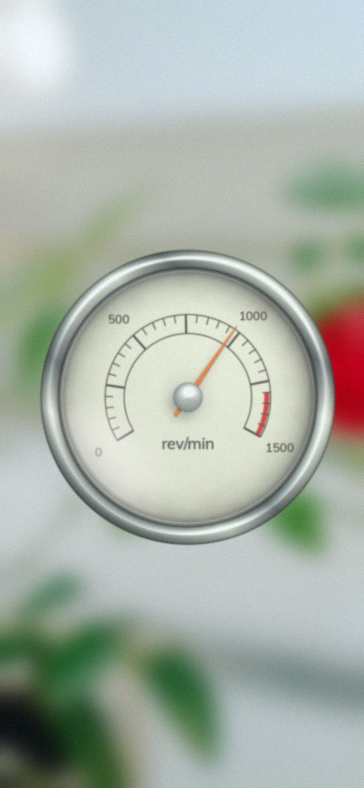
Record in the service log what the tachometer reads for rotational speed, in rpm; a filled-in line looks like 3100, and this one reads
975
